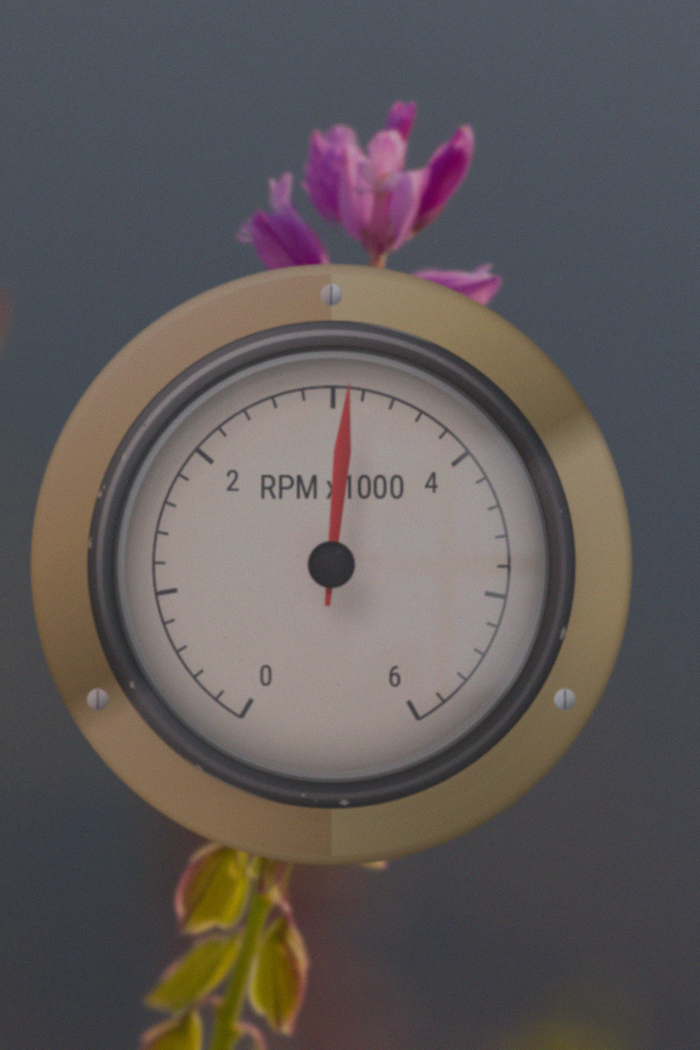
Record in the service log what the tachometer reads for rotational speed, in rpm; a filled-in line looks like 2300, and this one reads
3100
